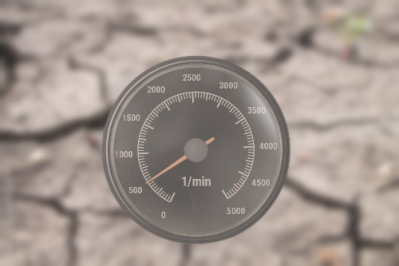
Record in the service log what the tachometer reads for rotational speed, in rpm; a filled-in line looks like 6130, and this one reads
500
